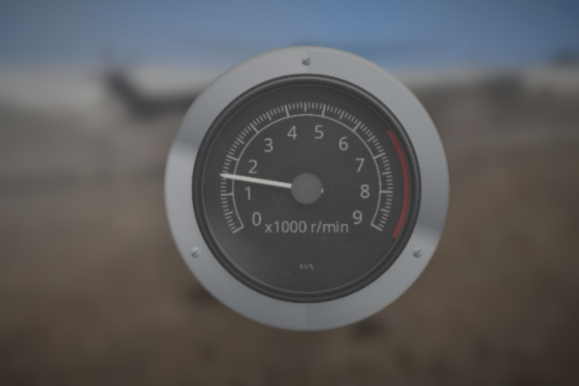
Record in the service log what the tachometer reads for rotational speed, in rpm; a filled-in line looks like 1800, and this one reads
1500
